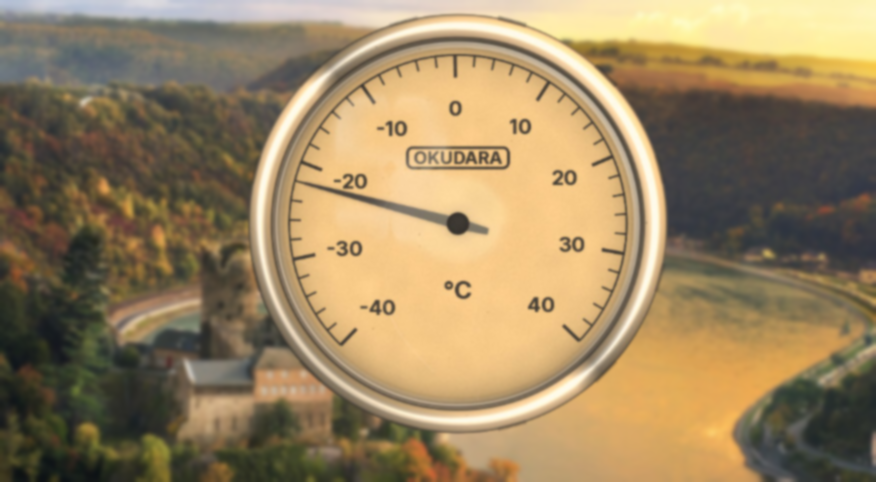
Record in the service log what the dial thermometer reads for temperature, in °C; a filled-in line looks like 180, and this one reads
-22
